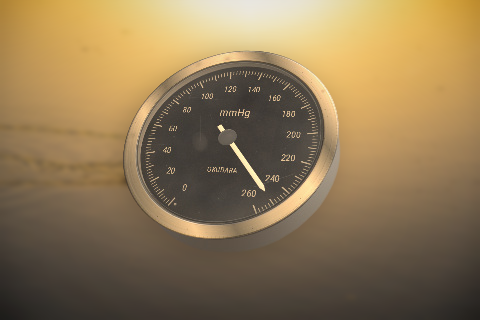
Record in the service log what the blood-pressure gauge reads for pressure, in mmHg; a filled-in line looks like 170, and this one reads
250
